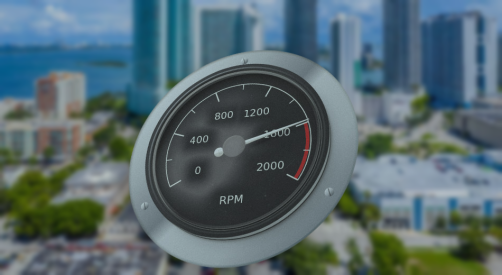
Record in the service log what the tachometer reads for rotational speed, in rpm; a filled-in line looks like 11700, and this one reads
1600
